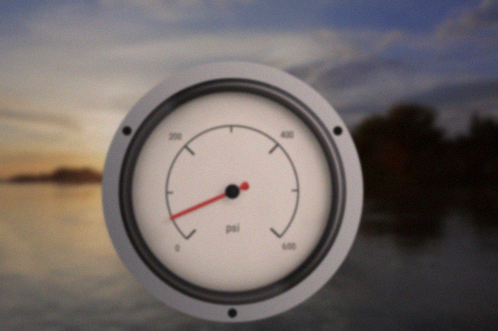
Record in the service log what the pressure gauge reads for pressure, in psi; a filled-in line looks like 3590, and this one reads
50
